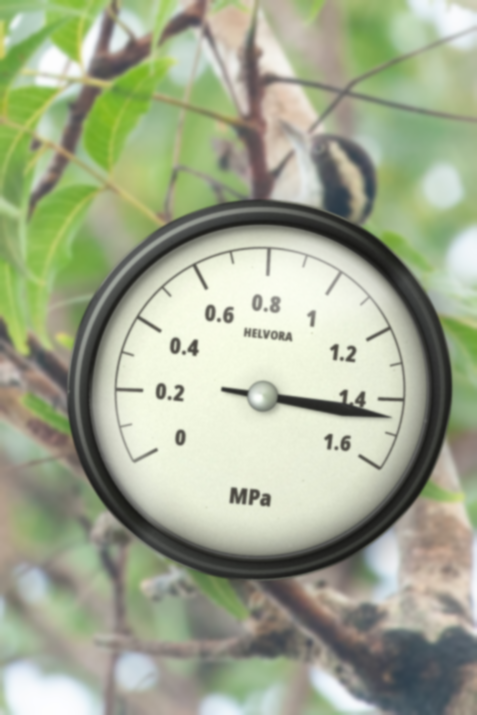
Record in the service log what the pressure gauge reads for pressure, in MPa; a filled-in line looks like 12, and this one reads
1.45
